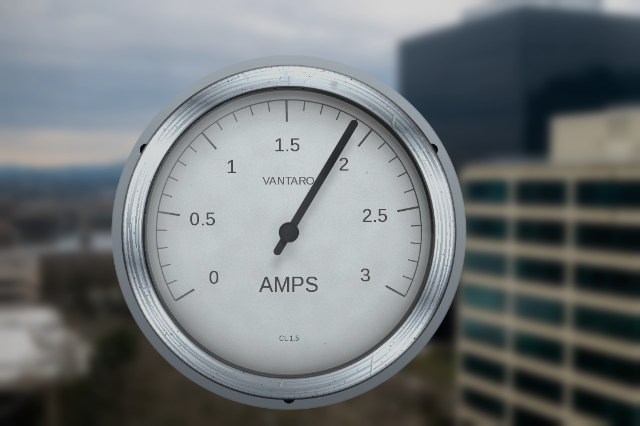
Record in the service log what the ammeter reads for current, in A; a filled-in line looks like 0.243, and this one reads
1.9
